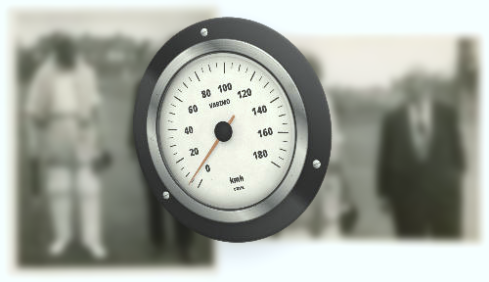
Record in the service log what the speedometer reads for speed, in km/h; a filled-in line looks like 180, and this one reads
5
